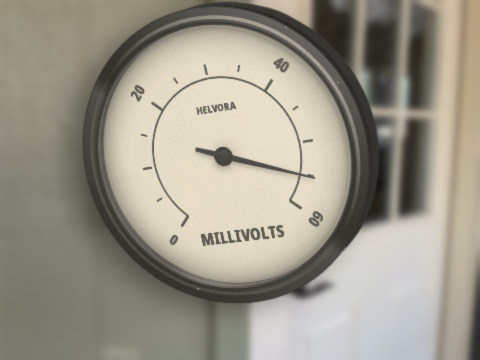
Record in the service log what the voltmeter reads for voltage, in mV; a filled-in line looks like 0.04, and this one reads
55
